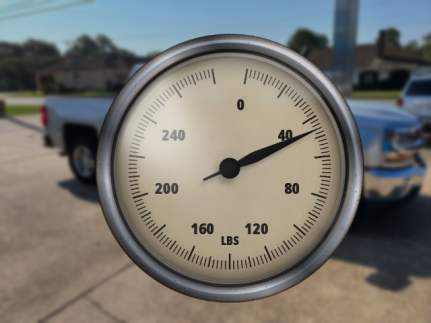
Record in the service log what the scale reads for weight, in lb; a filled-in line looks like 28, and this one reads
46
